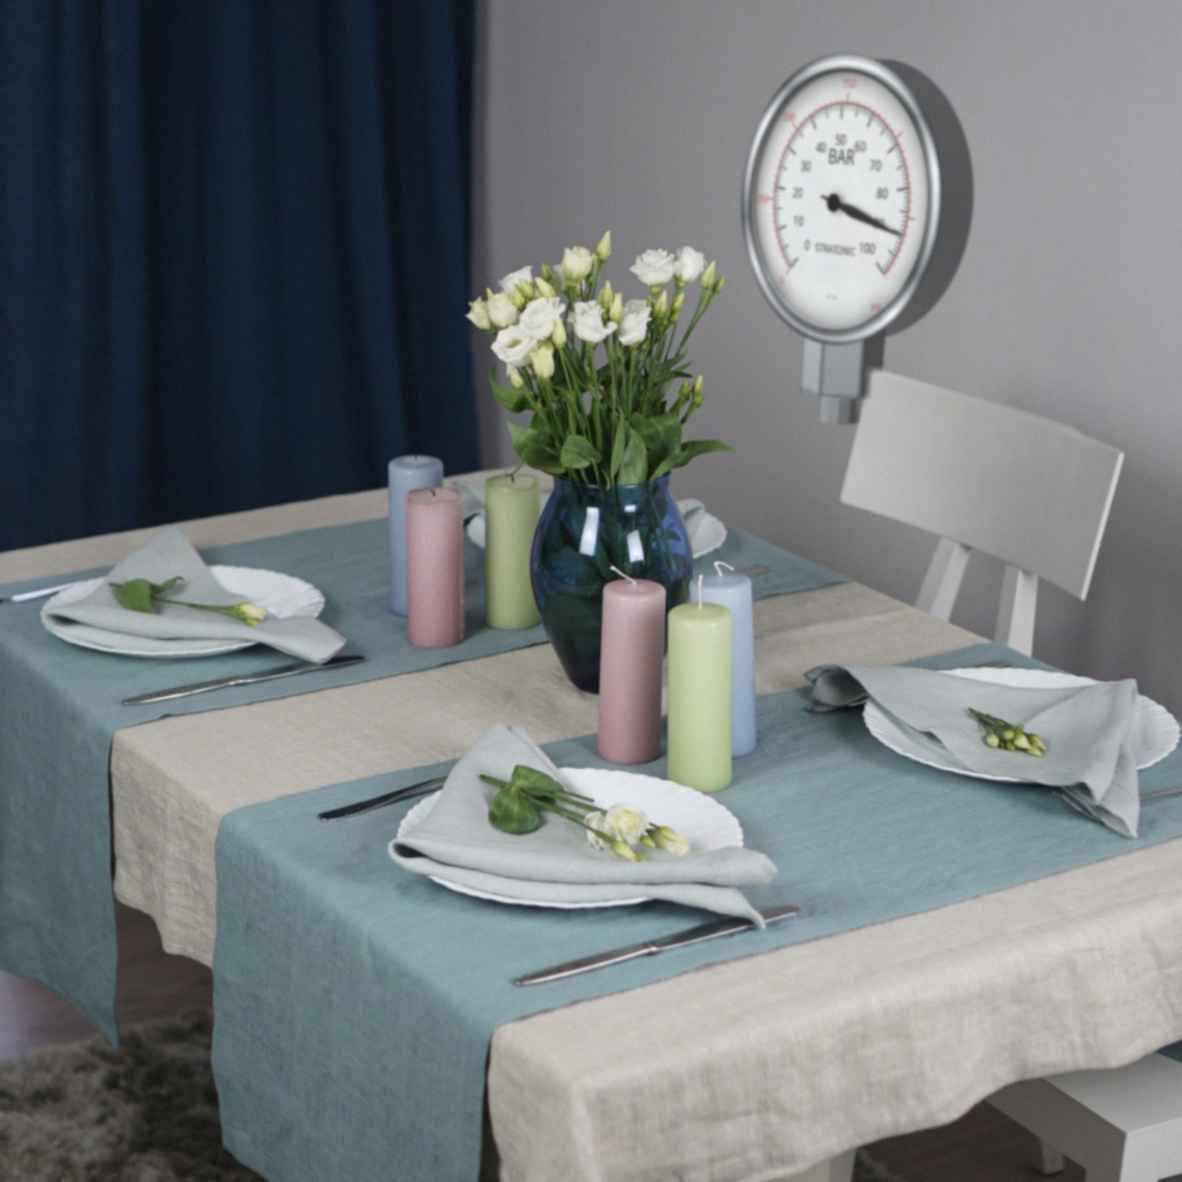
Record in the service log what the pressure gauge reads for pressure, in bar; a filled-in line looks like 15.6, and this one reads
90
